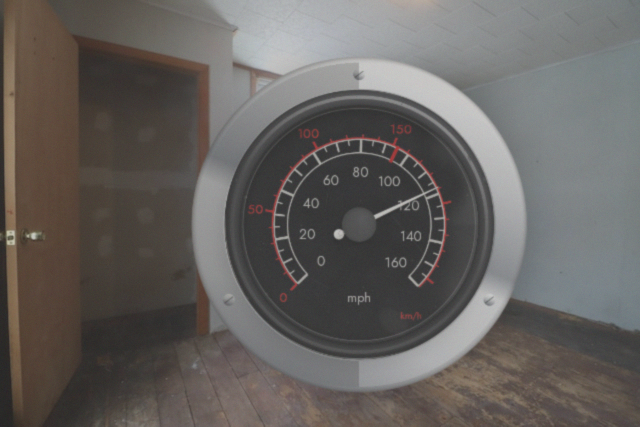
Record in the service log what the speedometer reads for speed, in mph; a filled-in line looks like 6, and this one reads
117.5
